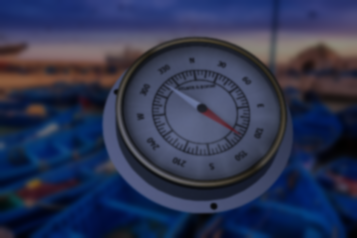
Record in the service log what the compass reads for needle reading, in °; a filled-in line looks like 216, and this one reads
135
